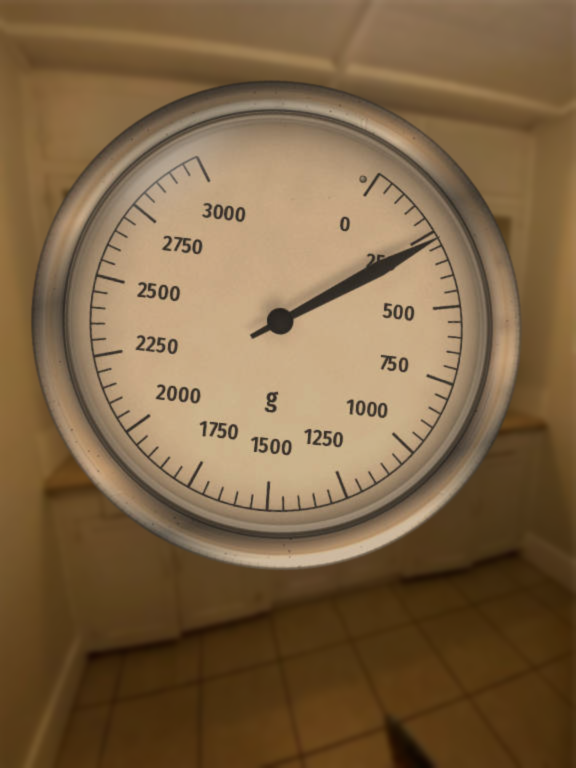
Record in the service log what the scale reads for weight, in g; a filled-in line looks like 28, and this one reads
275
